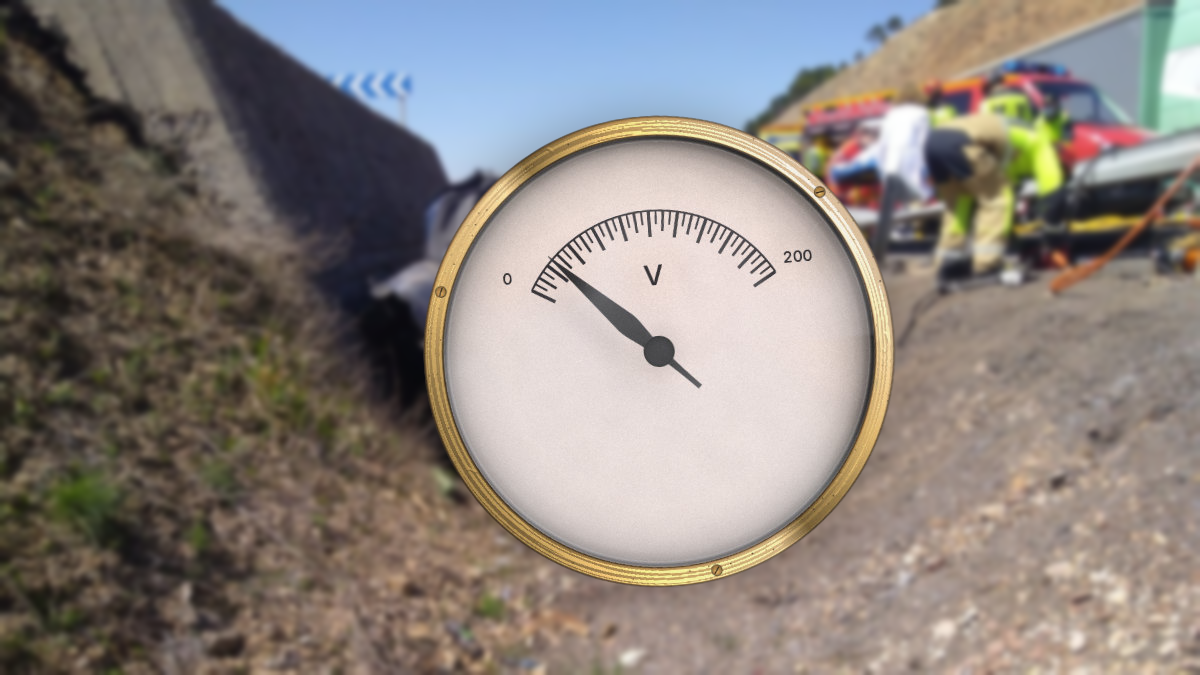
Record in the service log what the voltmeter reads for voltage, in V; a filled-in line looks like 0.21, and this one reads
25
